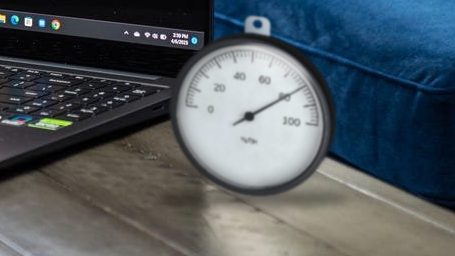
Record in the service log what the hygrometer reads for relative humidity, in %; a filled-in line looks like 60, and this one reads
80
